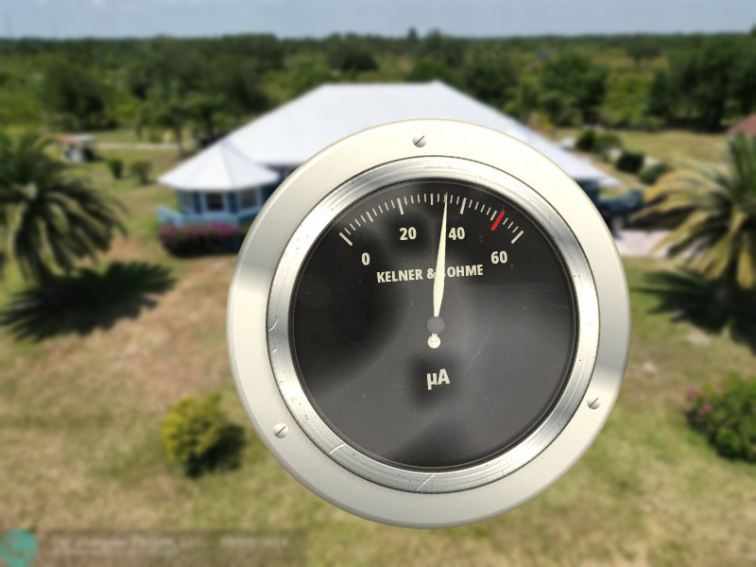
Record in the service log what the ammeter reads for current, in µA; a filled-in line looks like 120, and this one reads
34
